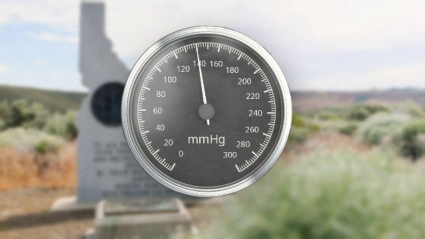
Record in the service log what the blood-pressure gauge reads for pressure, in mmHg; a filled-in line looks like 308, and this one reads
140
